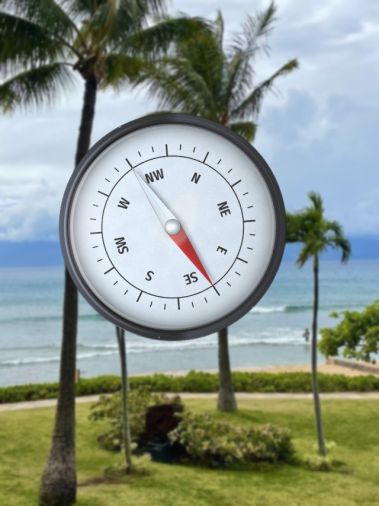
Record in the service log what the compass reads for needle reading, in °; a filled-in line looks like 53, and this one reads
120
